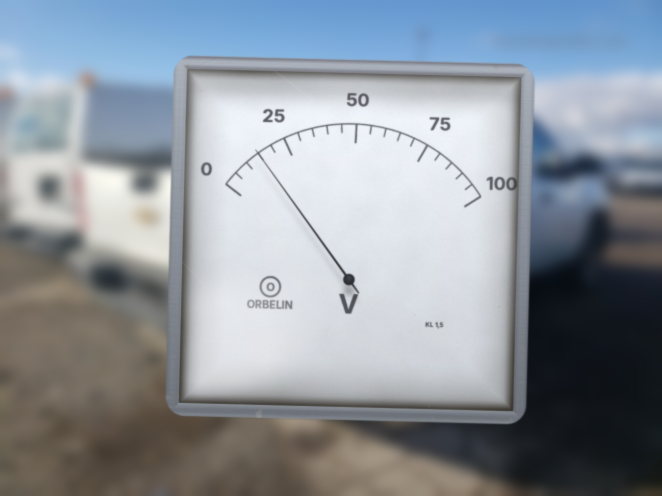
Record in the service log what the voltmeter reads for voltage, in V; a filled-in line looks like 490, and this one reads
15
